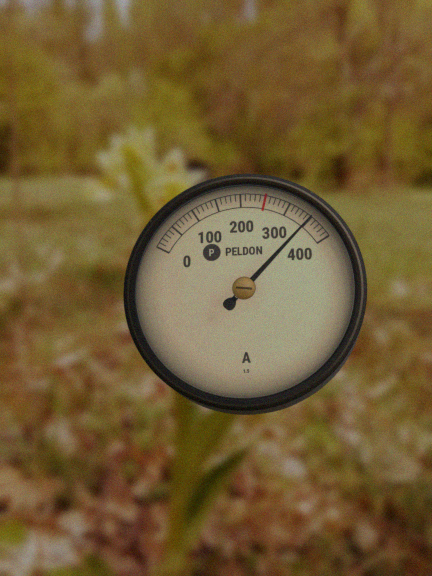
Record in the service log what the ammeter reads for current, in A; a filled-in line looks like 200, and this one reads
350
